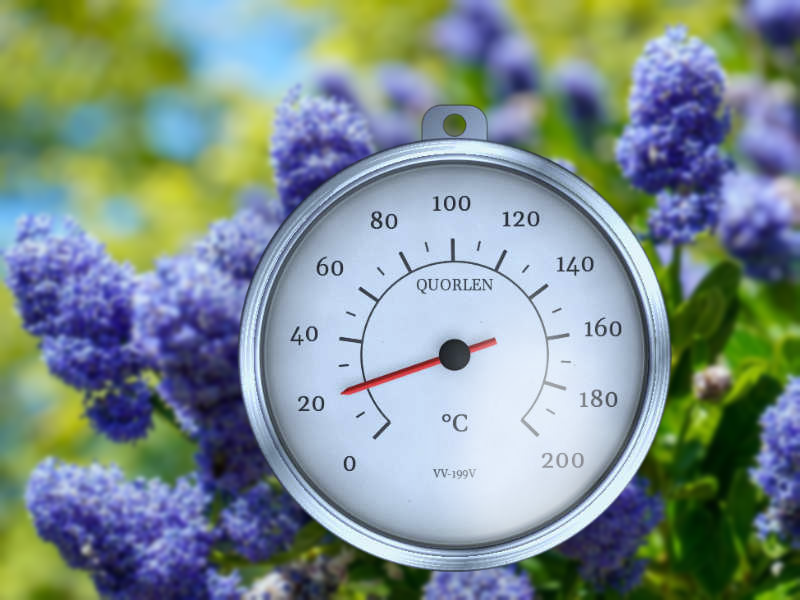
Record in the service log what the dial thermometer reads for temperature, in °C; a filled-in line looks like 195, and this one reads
20
